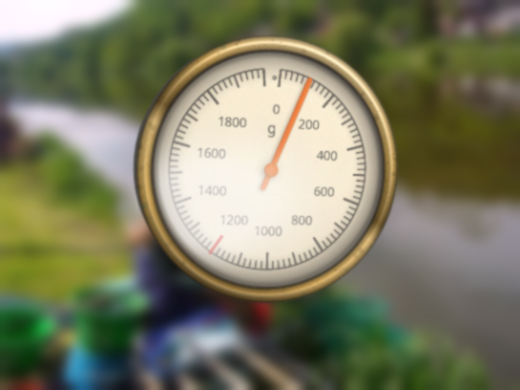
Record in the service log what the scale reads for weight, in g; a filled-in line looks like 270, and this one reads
100
